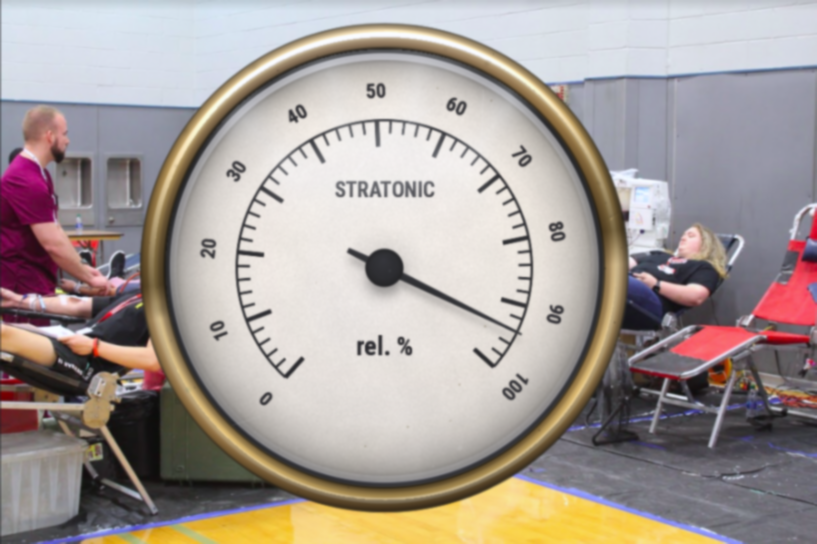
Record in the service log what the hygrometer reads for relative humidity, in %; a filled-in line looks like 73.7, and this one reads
94
